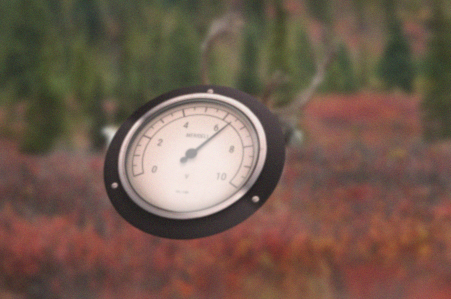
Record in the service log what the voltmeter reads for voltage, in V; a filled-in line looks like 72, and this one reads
6.5
